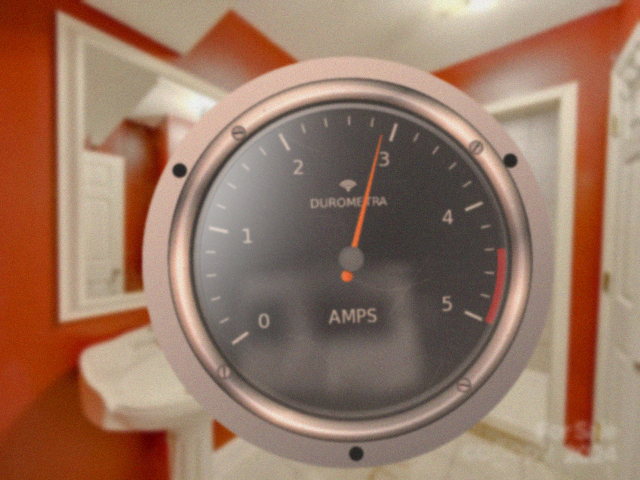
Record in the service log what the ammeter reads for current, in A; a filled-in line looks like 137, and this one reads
2.9
